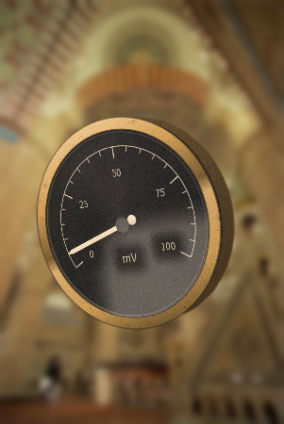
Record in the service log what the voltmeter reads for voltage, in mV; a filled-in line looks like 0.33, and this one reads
5
